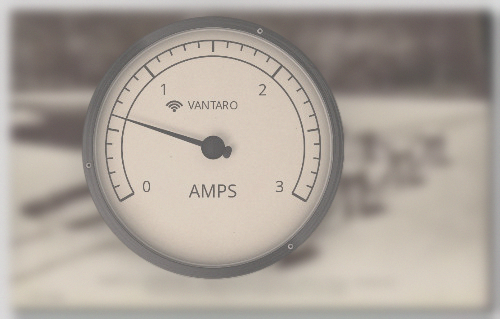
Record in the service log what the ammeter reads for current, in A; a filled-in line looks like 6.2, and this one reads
0.6
